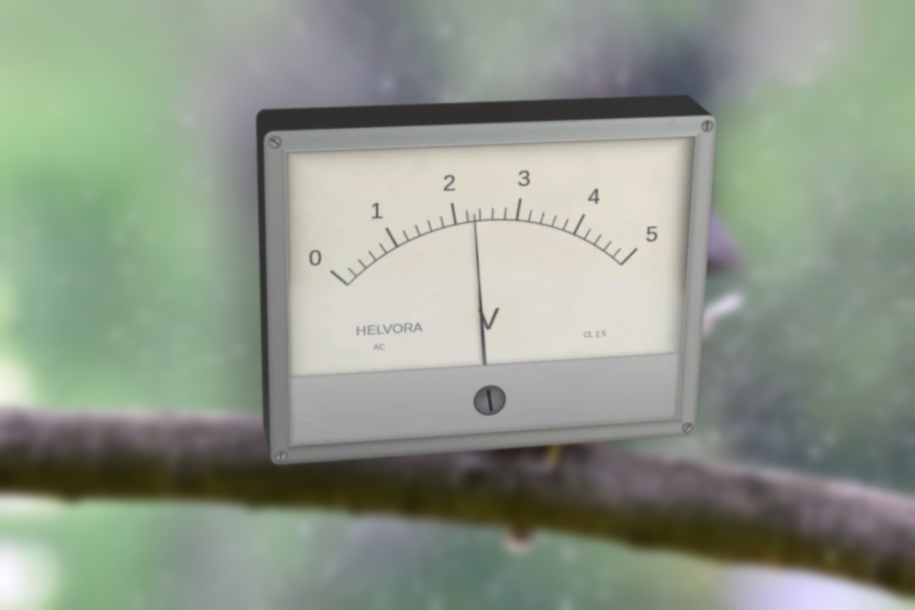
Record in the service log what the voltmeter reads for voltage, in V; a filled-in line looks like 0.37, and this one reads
2.3
